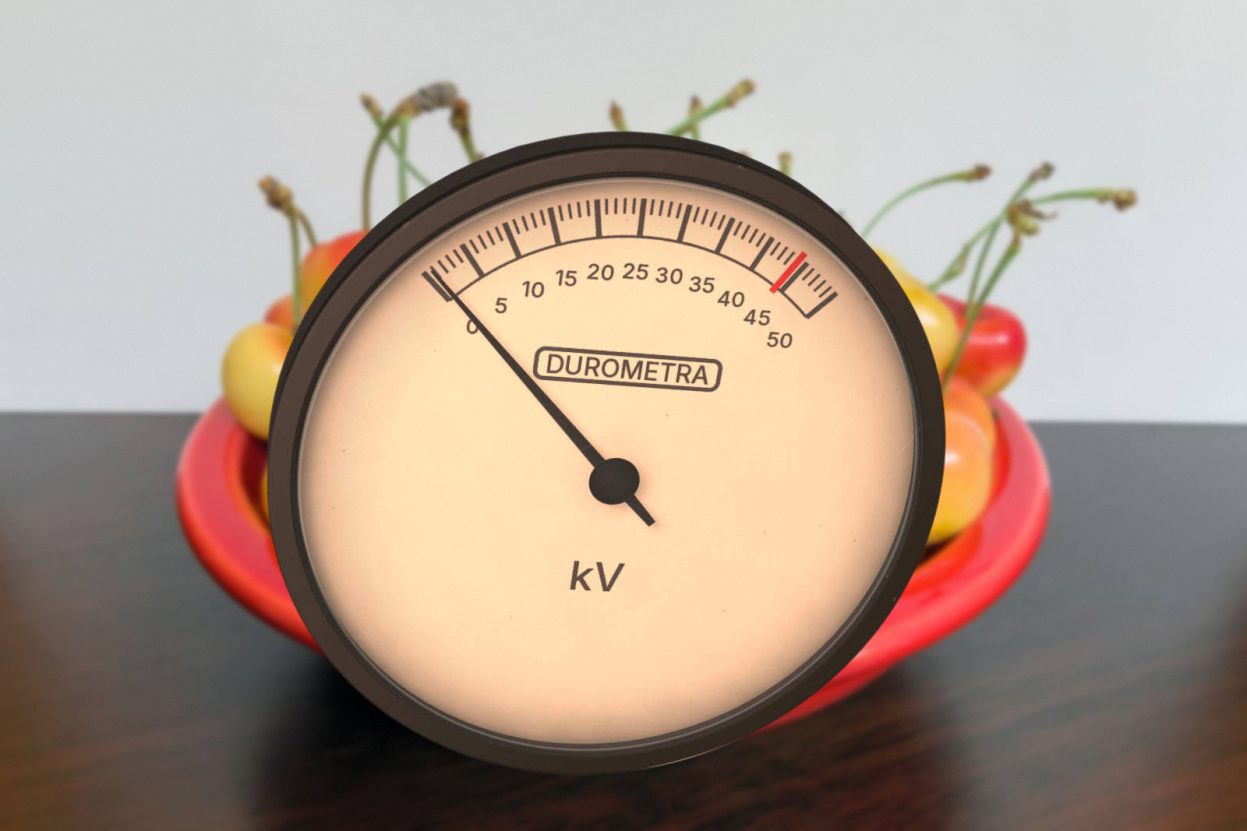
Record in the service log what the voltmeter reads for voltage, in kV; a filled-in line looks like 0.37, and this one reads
1
